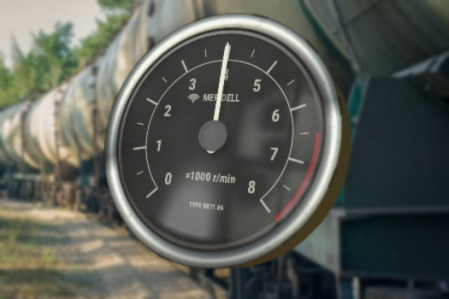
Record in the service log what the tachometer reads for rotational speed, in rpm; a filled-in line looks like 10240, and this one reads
4000
